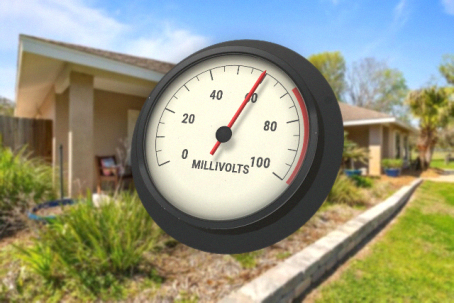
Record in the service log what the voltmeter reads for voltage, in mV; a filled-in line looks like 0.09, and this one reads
60
